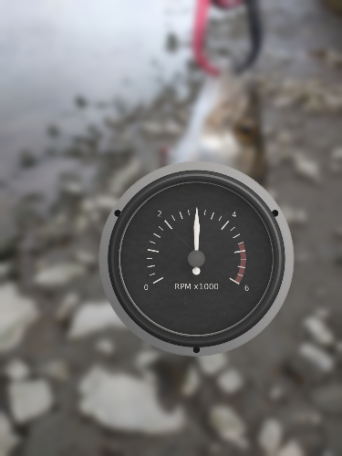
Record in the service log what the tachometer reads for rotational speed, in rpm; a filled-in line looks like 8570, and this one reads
3000
